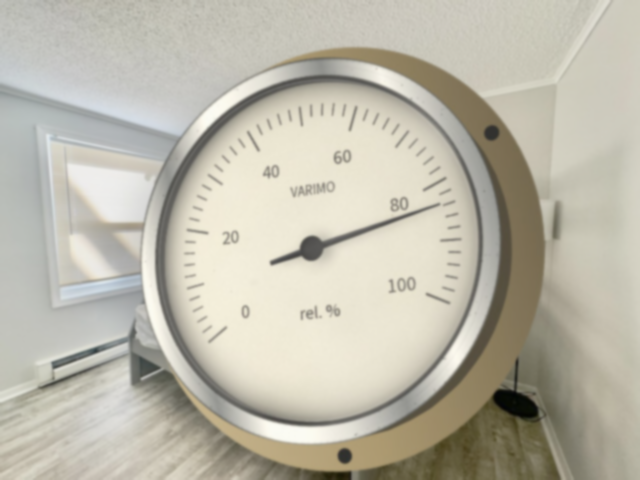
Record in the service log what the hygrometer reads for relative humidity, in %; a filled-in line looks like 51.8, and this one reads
84
